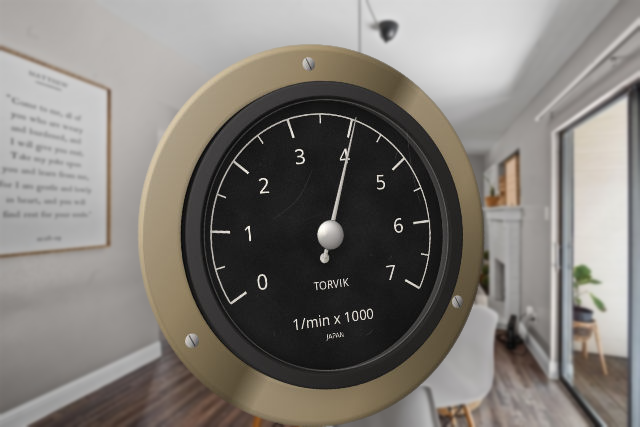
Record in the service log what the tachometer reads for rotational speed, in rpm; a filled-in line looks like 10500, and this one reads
4000
